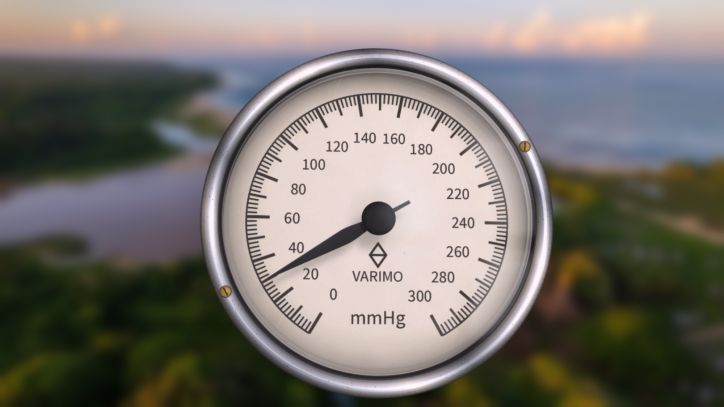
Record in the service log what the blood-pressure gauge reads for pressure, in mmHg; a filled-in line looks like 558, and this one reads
30
